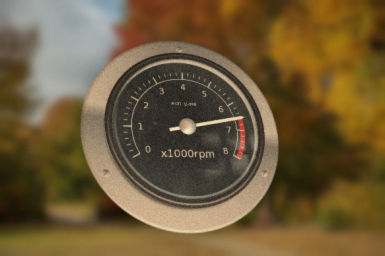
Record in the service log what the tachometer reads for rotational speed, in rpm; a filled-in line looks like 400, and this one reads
6600
